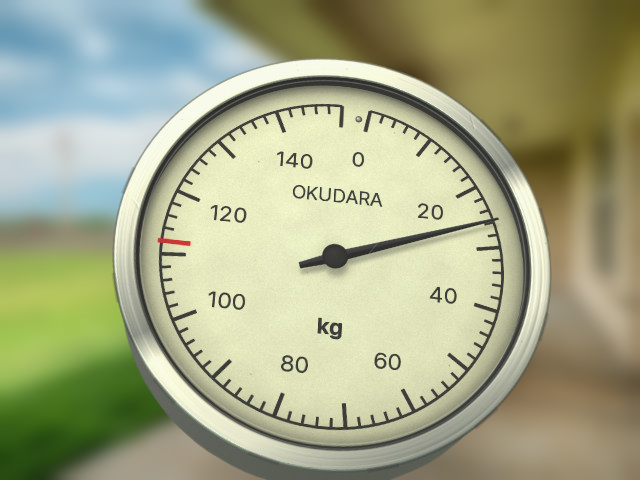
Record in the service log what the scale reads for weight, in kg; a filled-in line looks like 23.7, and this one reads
26
